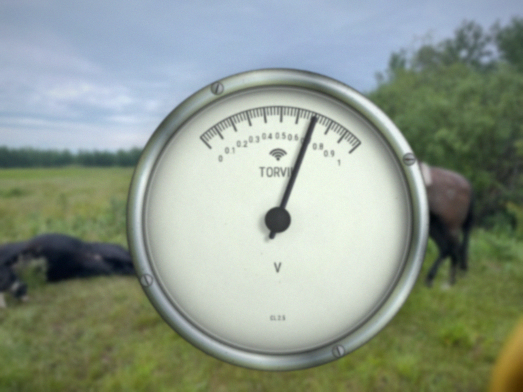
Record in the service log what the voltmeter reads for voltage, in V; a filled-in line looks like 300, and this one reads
0.7
